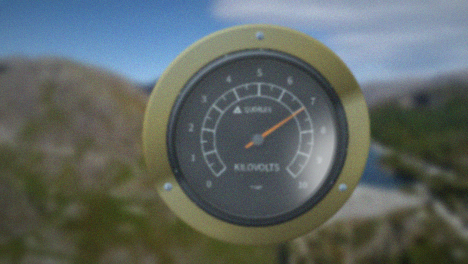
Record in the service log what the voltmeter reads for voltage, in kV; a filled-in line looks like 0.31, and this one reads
7
